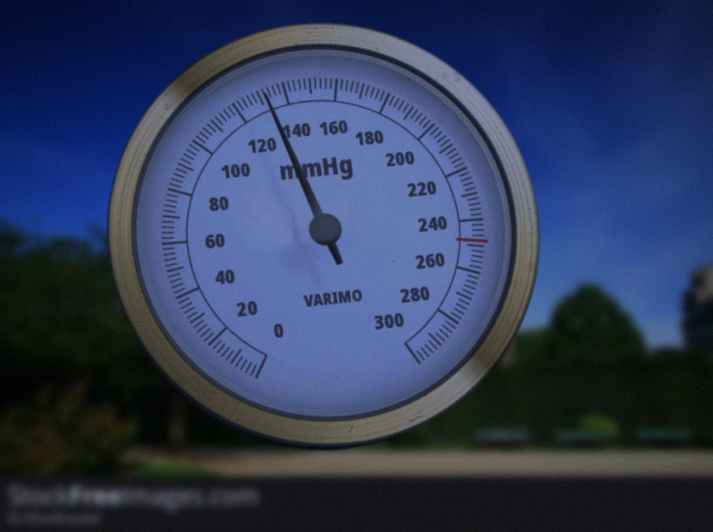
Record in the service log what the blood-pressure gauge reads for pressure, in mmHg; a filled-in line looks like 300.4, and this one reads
132
